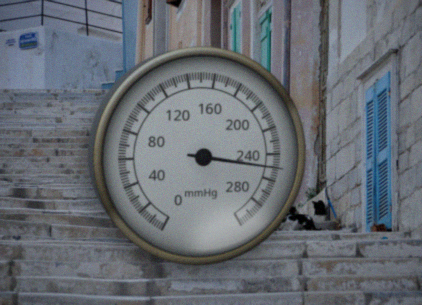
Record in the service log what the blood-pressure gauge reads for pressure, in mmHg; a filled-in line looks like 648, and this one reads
250
